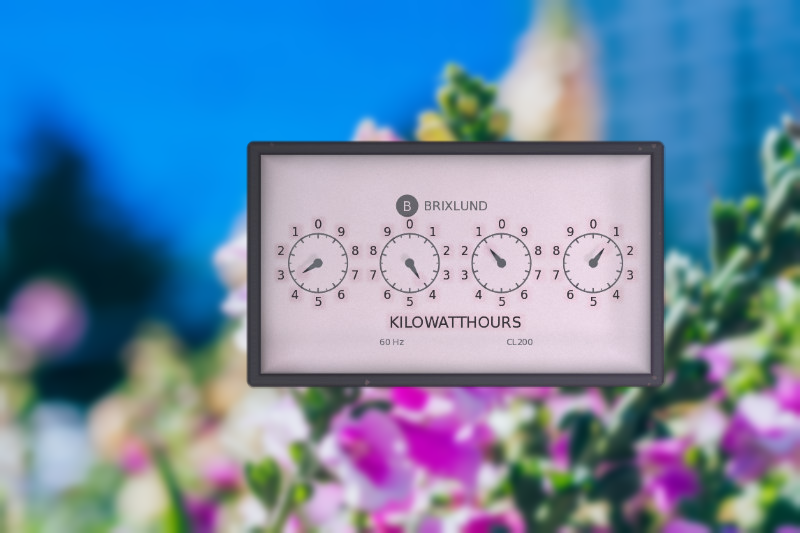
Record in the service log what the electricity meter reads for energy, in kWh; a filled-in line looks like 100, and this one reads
3411
